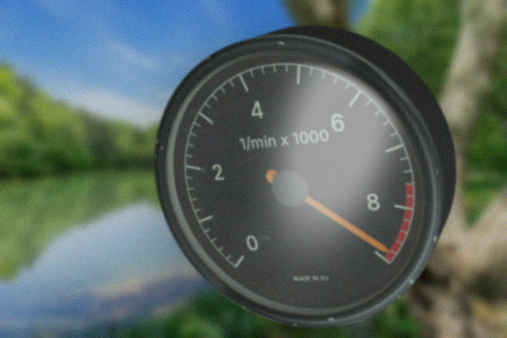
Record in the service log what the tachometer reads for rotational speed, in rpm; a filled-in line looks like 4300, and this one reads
8800
